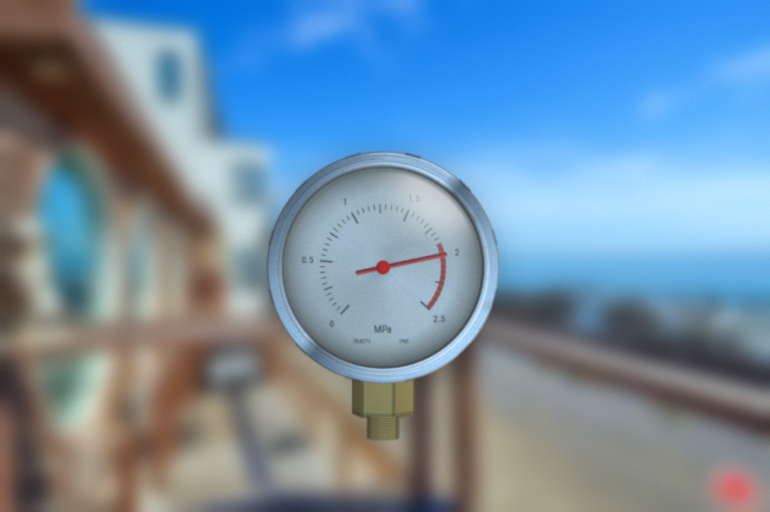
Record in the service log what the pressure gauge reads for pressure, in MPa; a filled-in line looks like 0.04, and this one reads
2
